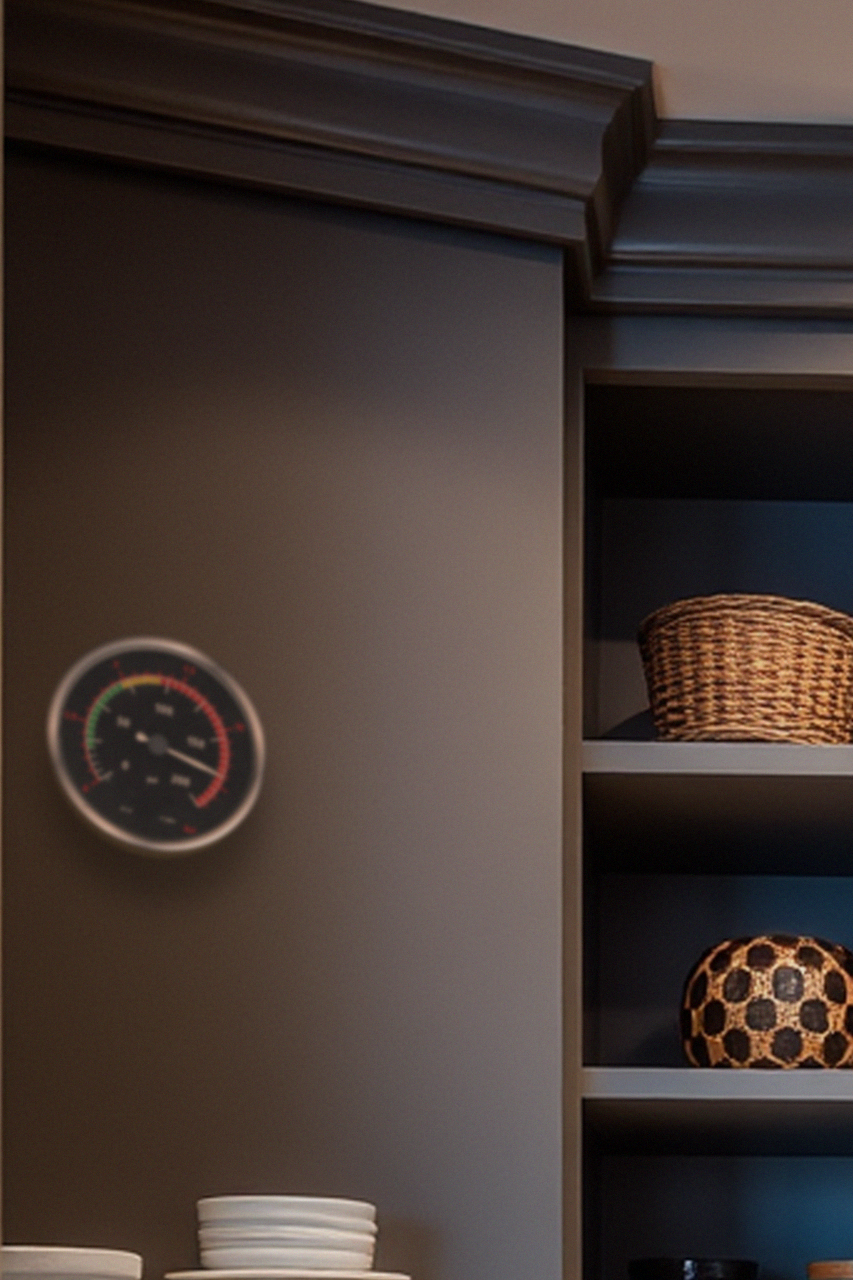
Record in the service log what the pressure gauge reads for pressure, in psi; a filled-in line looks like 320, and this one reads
175
